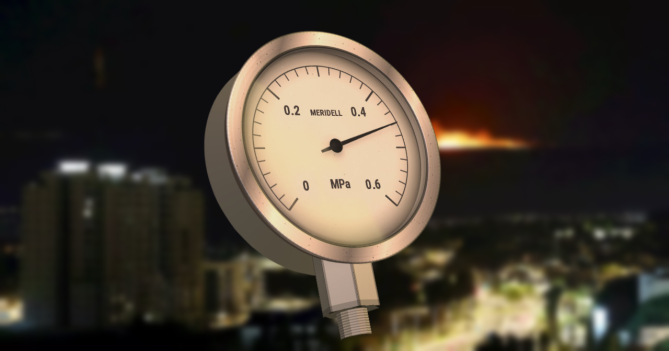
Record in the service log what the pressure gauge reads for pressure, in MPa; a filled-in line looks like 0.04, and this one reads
0.46
